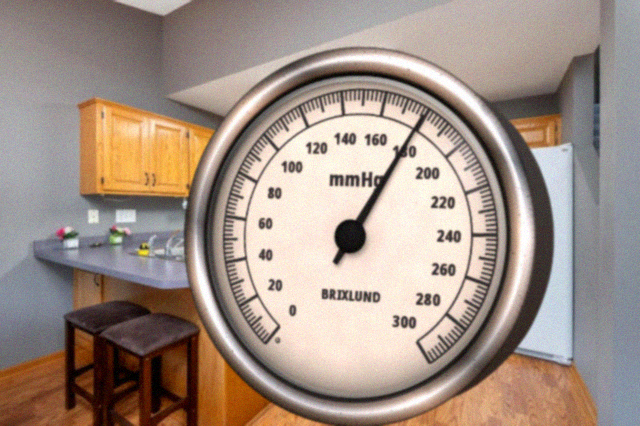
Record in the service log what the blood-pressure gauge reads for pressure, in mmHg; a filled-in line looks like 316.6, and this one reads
180
